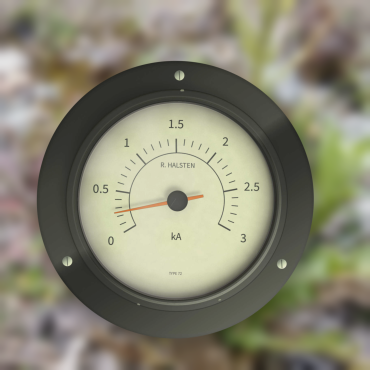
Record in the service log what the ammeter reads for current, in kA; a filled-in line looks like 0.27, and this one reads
0.25
